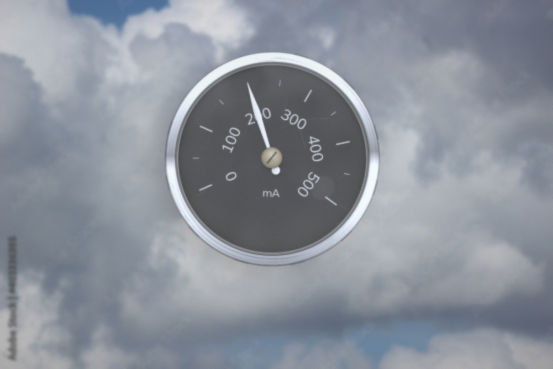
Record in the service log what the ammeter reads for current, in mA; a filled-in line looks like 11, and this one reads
200
